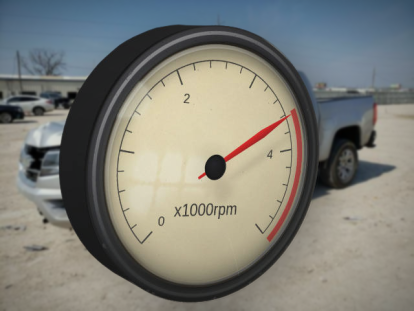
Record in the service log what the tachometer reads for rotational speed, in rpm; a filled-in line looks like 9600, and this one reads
3600
